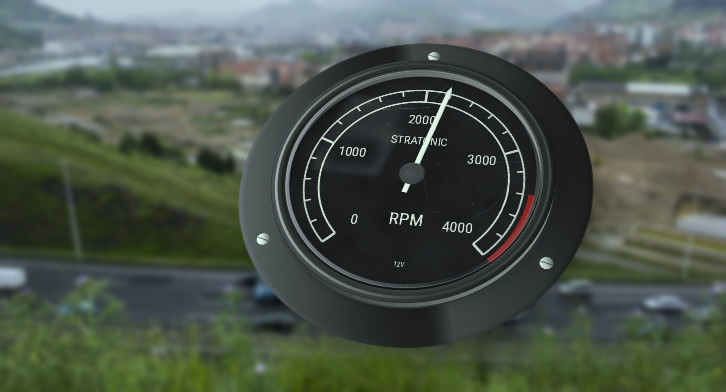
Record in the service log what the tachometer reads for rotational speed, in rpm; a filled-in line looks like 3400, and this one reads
2200
